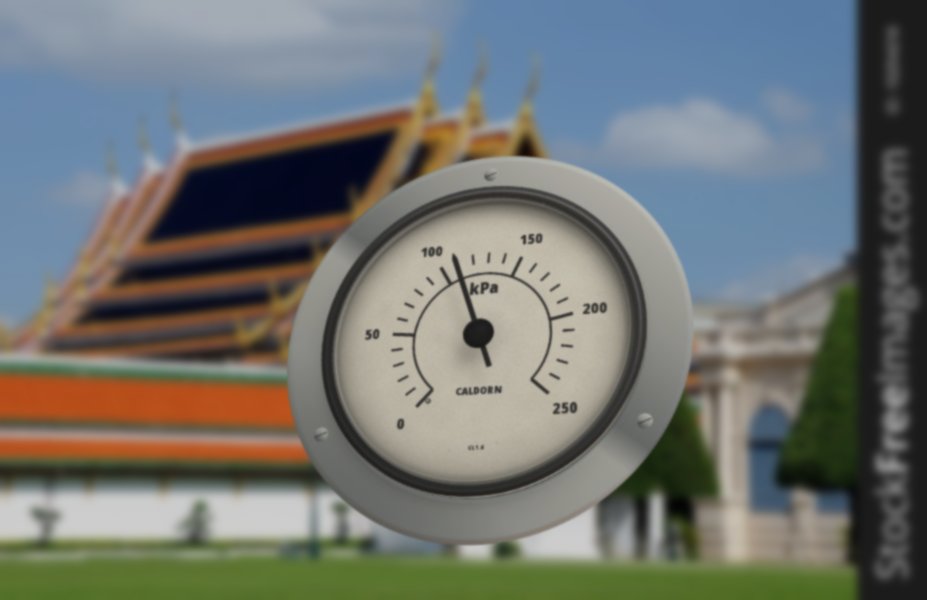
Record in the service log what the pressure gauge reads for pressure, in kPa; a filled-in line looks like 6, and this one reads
110
